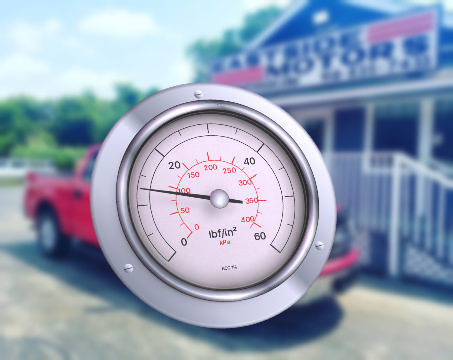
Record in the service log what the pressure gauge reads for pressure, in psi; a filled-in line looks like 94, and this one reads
12.5
